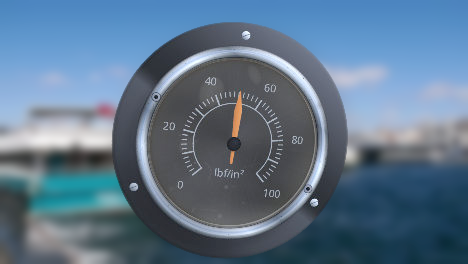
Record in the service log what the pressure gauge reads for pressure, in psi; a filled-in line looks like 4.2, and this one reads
50
